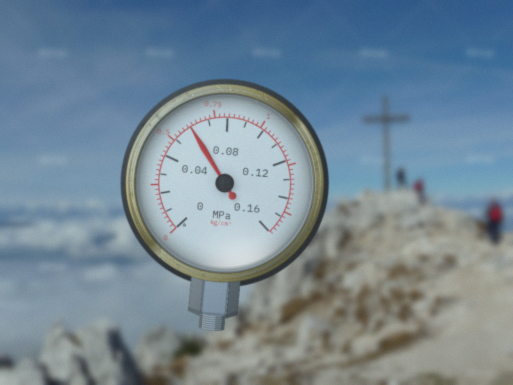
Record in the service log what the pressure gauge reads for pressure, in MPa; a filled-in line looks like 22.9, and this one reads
0.06
